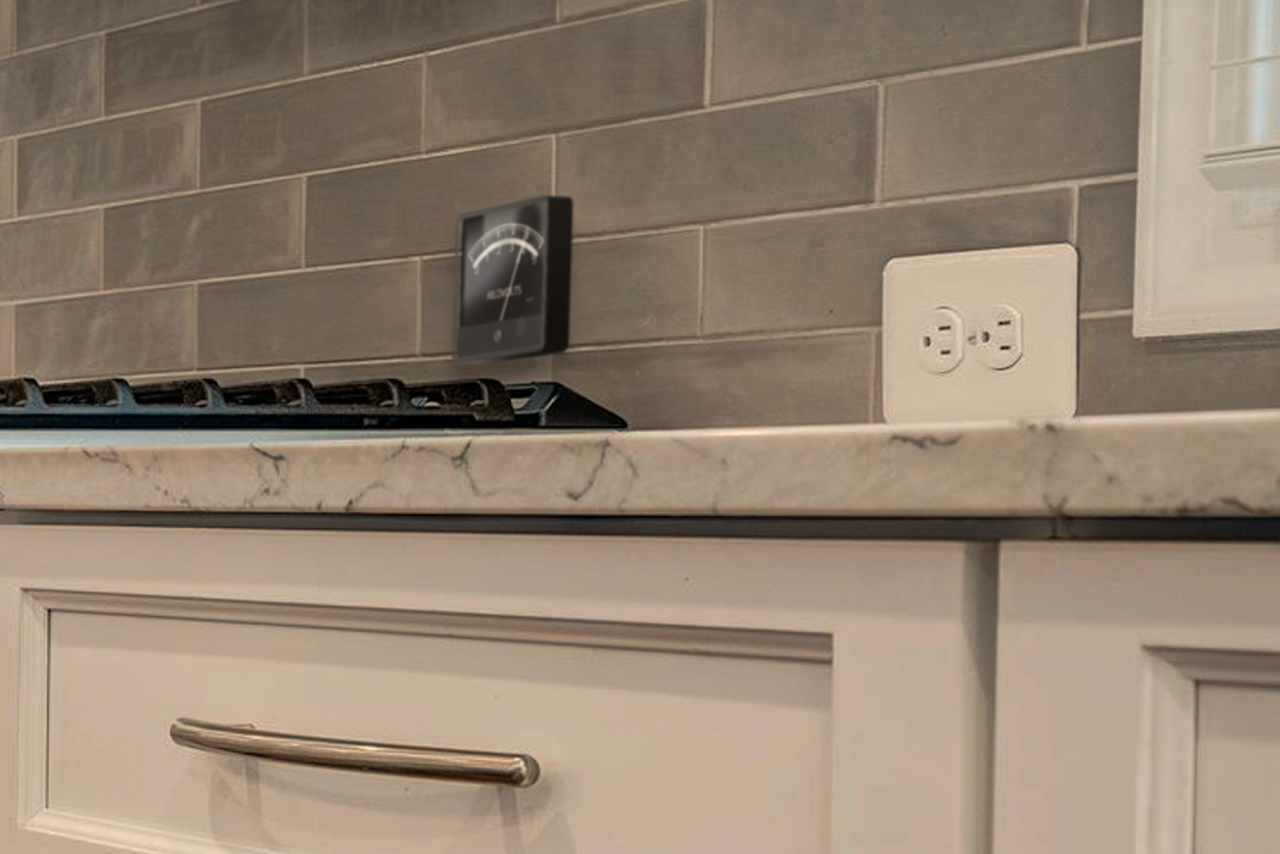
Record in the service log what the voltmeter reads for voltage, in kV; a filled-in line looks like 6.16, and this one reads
4
